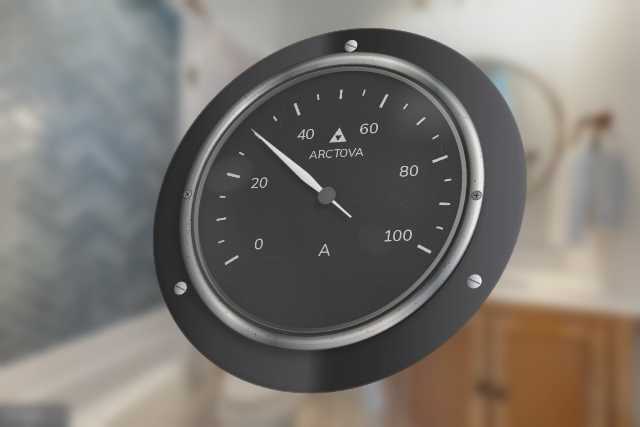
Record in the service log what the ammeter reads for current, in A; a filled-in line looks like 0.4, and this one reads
30
